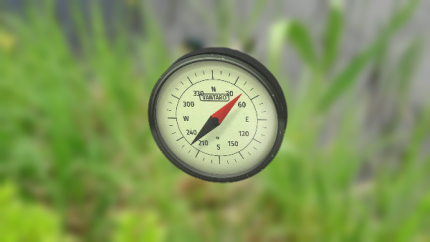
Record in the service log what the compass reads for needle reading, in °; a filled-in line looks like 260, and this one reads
45
